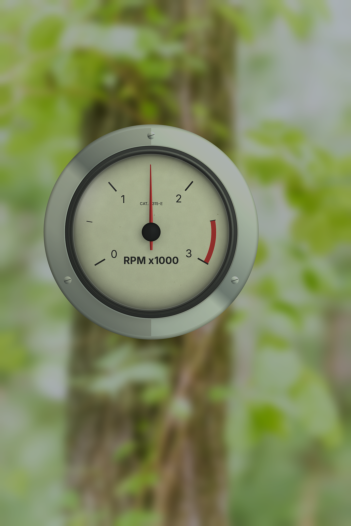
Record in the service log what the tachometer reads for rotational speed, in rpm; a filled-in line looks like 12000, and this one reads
1500
